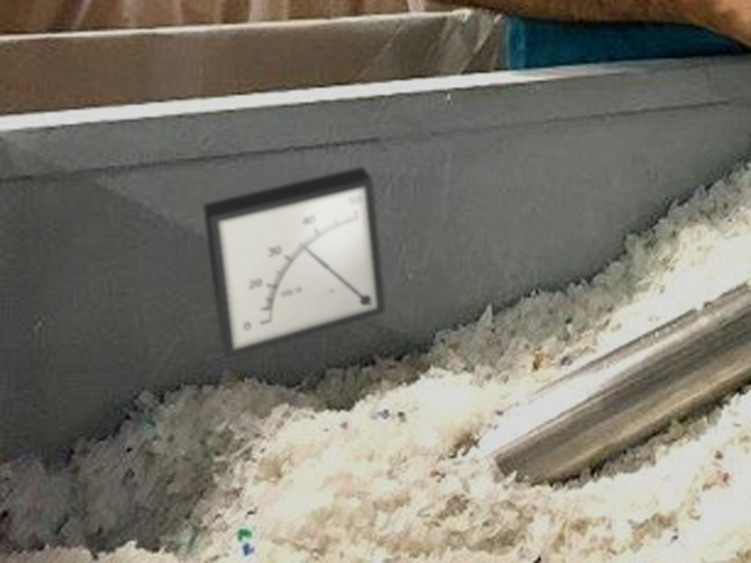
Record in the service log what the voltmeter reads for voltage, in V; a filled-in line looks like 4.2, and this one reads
35
